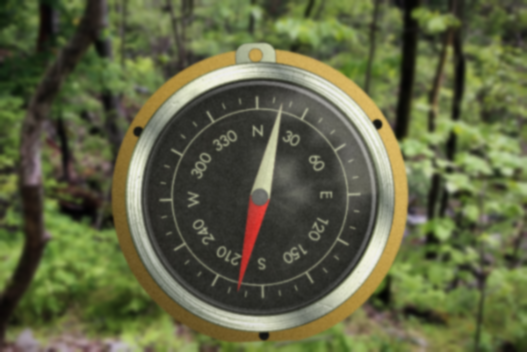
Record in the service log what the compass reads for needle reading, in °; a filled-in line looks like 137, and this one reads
195
